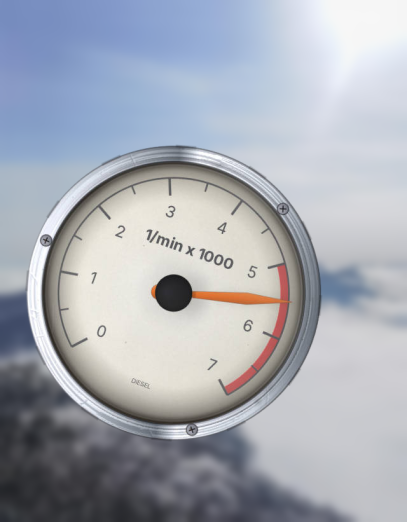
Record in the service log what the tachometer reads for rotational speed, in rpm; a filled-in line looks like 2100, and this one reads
5500
